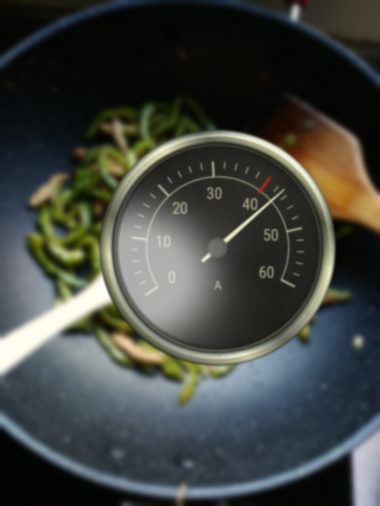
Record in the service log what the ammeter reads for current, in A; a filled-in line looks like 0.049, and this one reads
43
